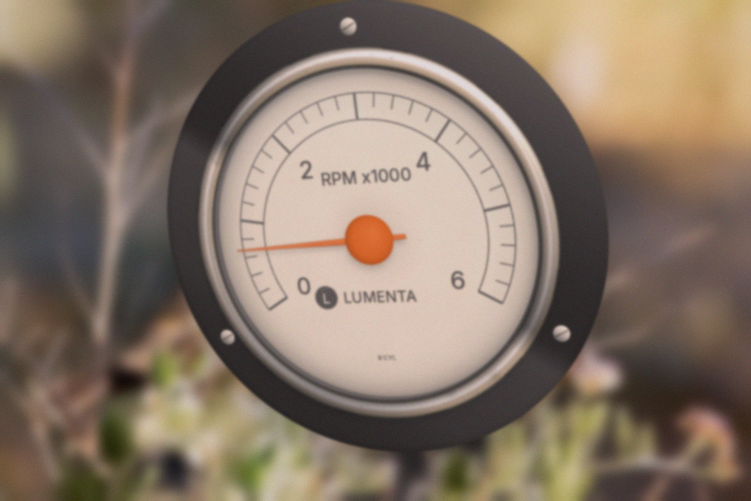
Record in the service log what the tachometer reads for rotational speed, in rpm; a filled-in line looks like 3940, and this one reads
700
